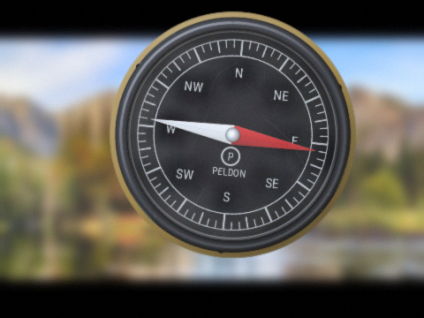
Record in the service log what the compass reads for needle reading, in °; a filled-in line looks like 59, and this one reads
95
